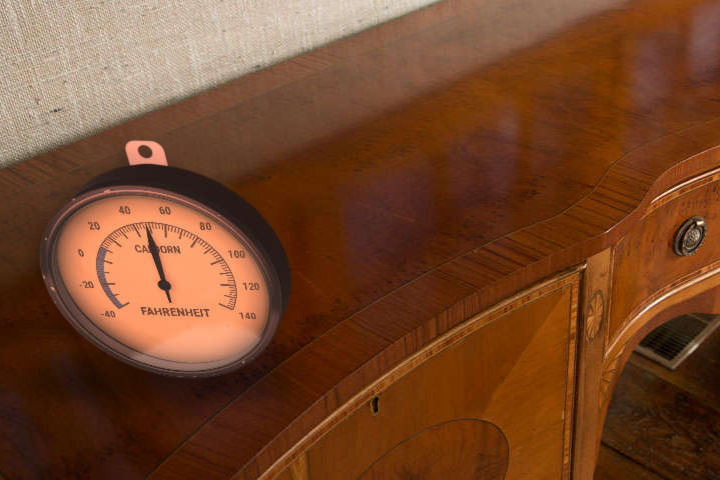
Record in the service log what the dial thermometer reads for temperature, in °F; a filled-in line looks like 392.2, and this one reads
50
